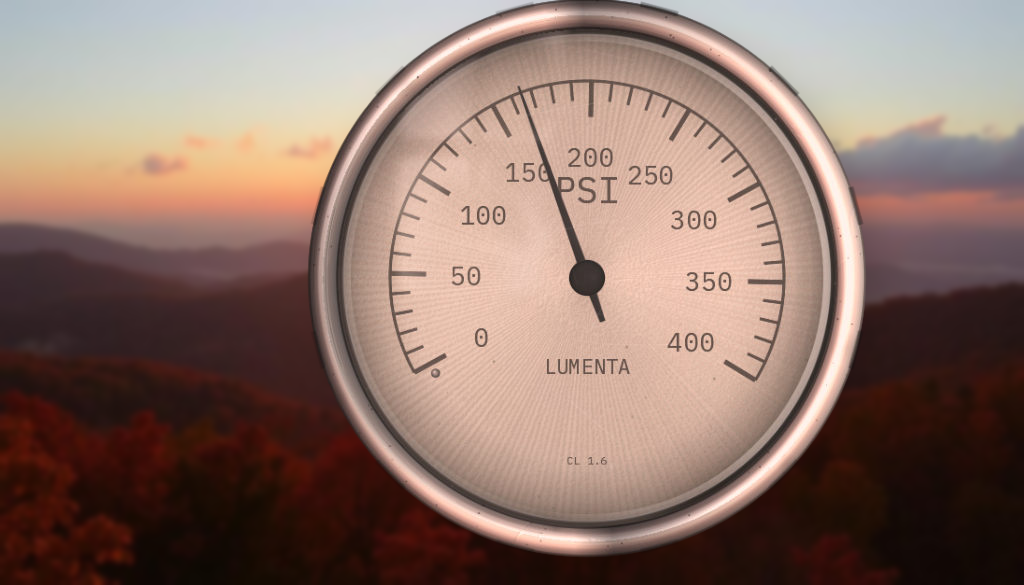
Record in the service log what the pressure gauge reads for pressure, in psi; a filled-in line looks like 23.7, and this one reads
165
